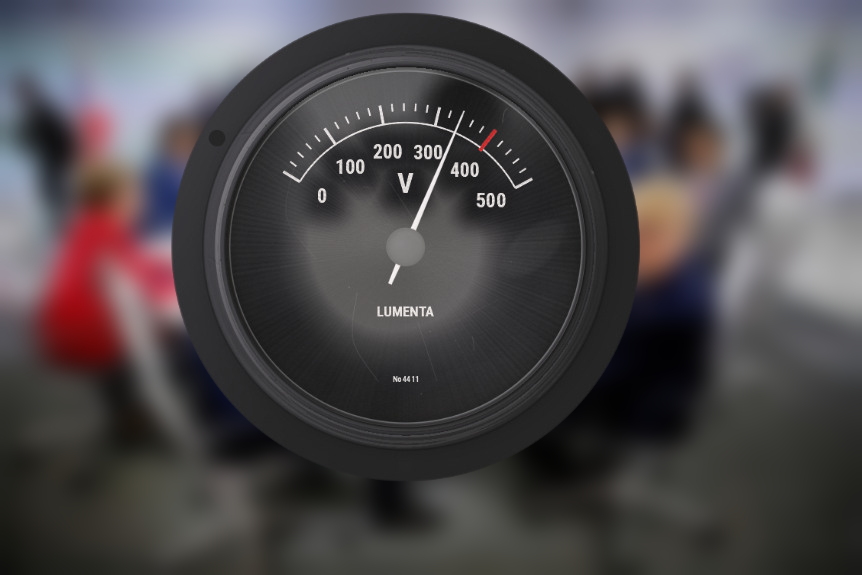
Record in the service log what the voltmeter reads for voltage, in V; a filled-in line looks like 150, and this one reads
340
